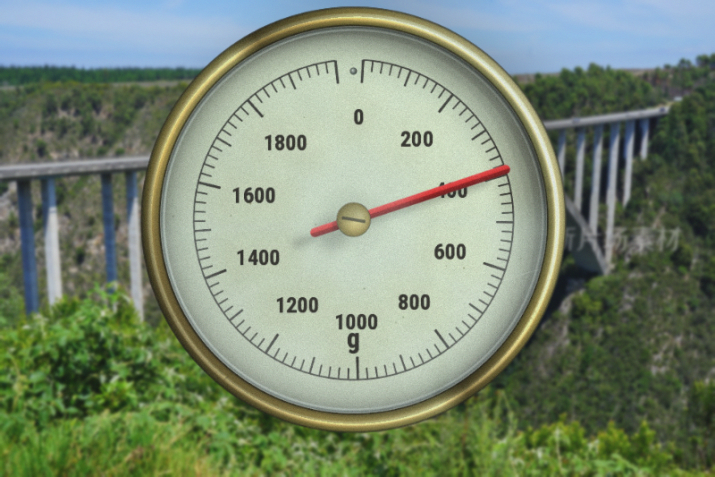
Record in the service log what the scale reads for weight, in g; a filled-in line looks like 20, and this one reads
390
